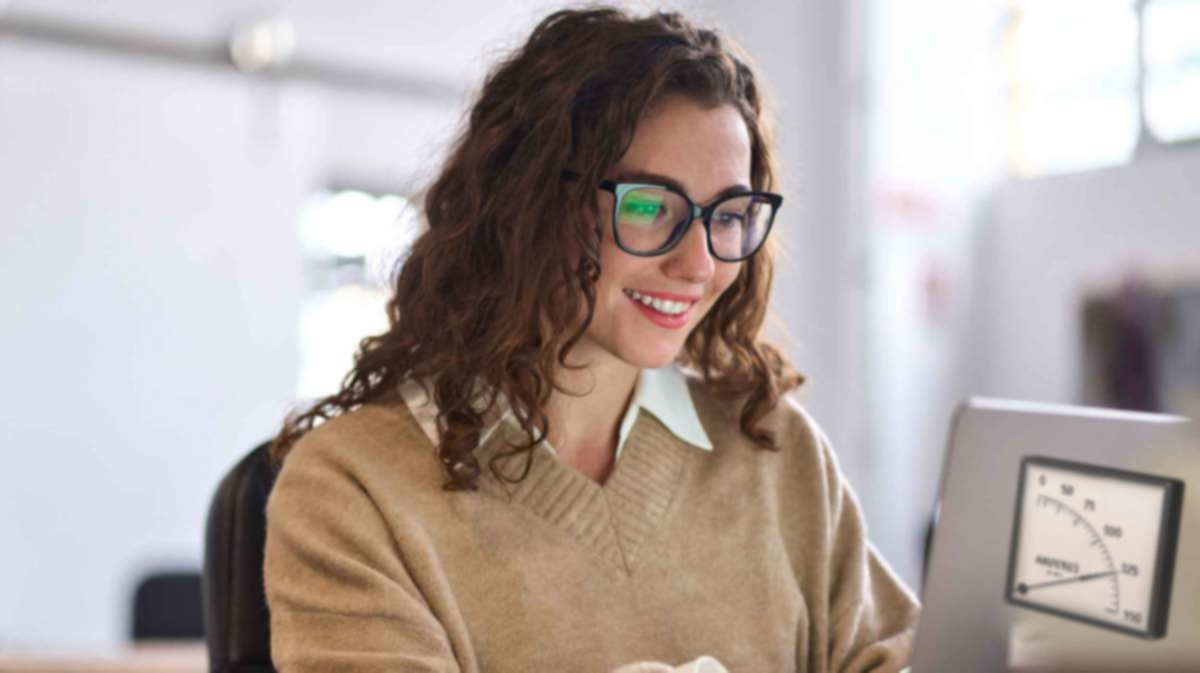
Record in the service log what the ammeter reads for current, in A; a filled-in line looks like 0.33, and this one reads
125
